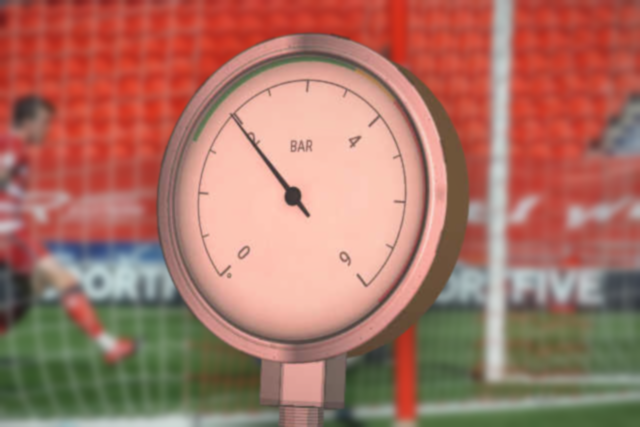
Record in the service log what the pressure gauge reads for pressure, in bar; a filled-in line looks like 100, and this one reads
2
